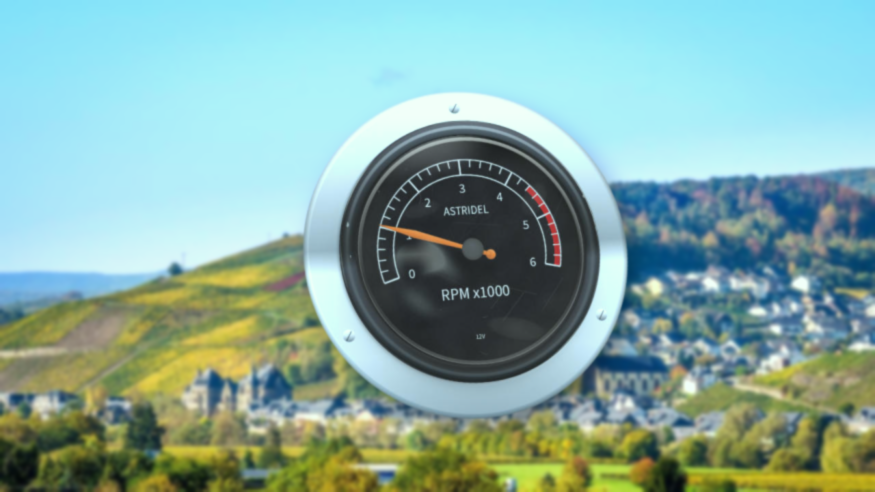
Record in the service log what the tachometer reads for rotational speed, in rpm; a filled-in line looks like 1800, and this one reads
1000
